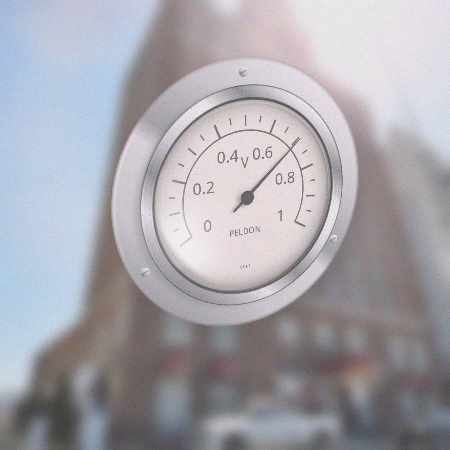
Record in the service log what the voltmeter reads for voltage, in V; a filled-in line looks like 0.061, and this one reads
0.7
